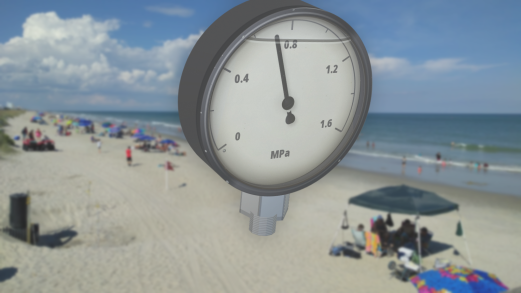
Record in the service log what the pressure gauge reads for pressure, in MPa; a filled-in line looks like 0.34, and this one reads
0.7
